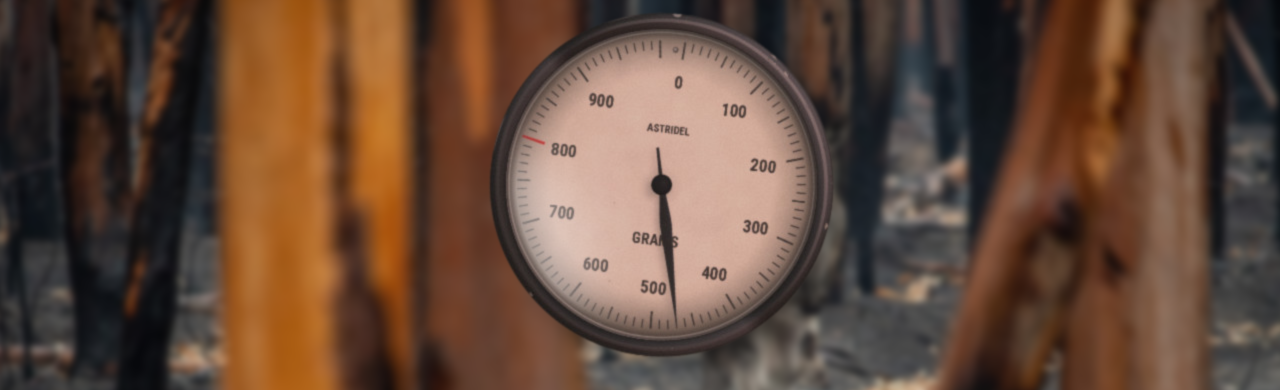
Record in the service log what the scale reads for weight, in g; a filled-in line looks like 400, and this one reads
470
